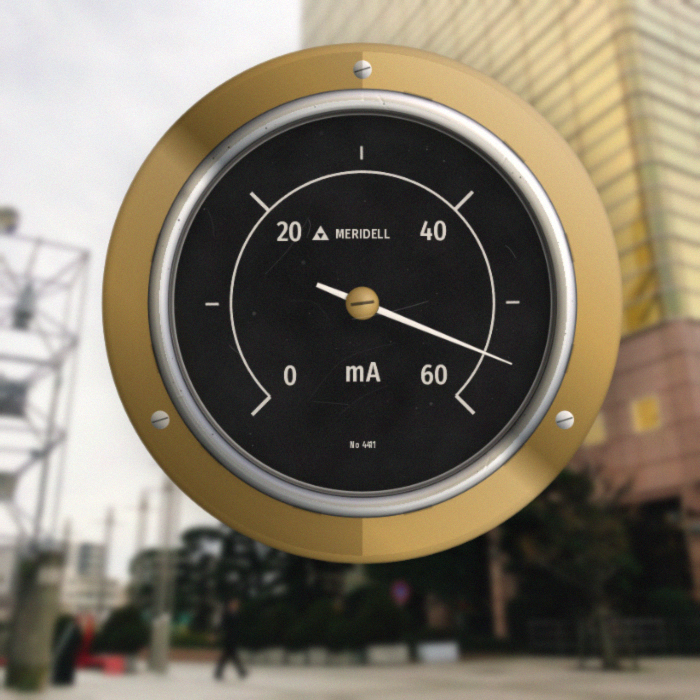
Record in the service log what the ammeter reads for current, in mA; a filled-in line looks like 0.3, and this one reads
55
